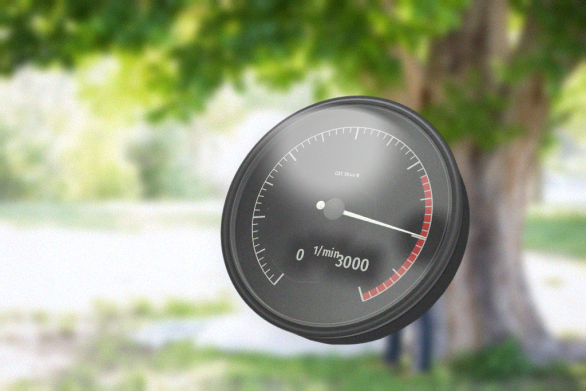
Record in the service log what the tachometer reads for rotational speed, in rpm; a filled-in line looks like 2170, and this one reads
2500
